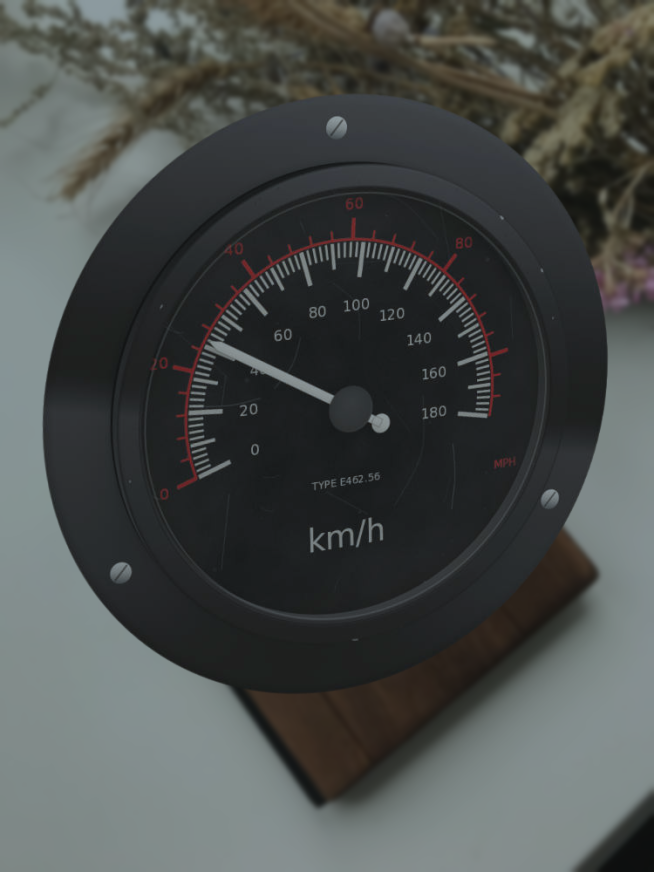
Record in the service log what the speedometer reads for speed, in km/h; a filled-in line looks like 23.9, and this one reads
42
